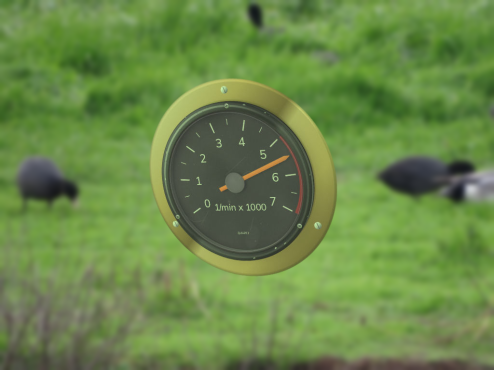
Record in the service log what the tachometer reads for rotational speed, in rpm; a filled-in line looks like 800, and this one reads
5500
